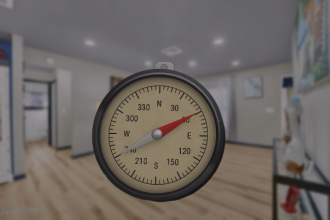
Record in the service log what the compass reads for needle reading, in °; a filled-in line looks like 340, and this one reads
60
